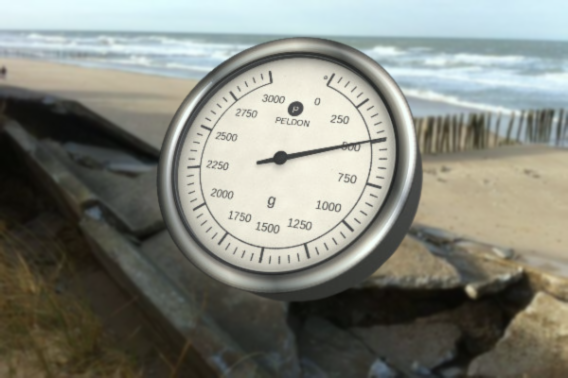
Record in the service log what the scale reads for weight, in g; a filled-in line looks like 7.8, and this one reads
500
